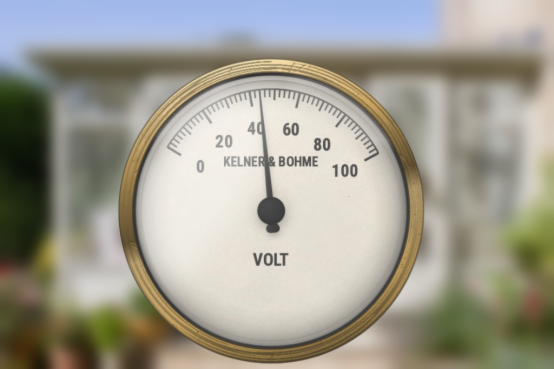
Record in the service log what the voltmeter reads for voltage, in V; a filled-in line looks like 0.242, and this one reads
44
